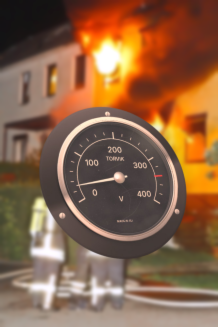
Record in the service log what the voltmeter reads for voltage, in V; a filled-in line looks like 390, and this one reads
30
